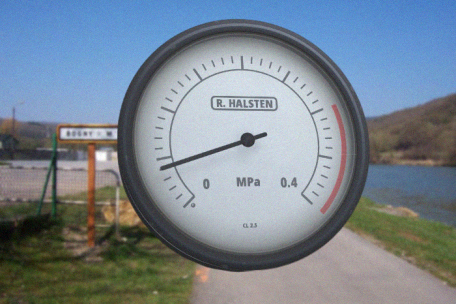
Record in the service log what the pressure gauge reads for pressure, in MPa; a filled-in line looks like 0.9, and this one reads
0.04
